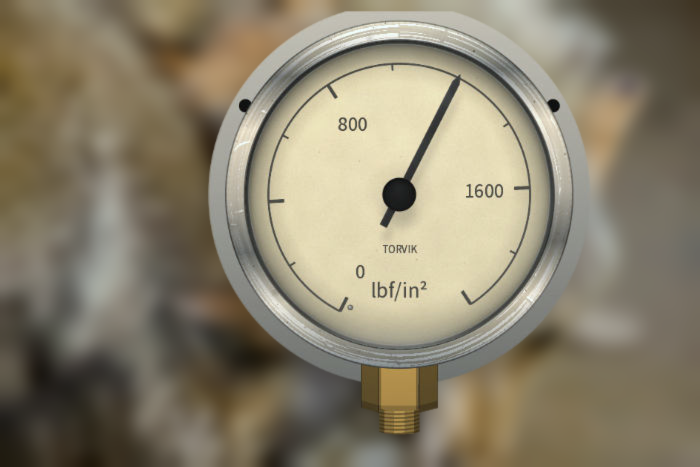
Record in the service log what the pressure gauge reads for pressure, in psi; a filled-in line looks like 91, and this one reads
1200
